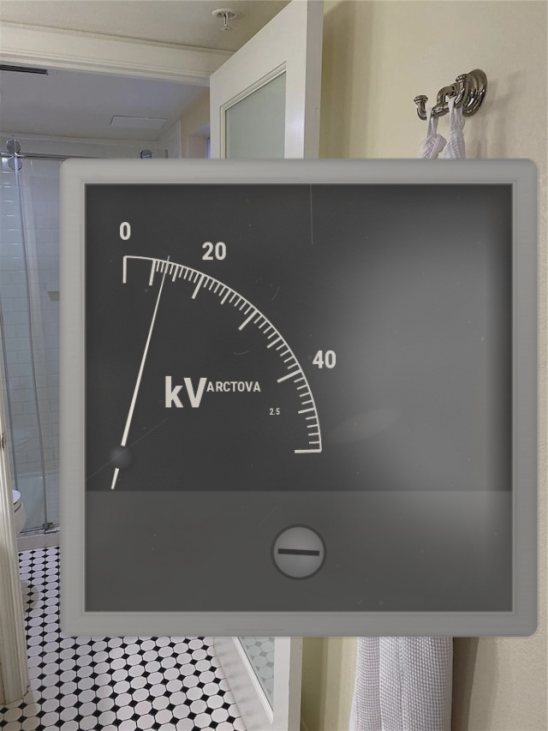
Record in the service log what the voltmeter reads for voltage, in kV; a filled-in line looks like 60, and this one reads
13
